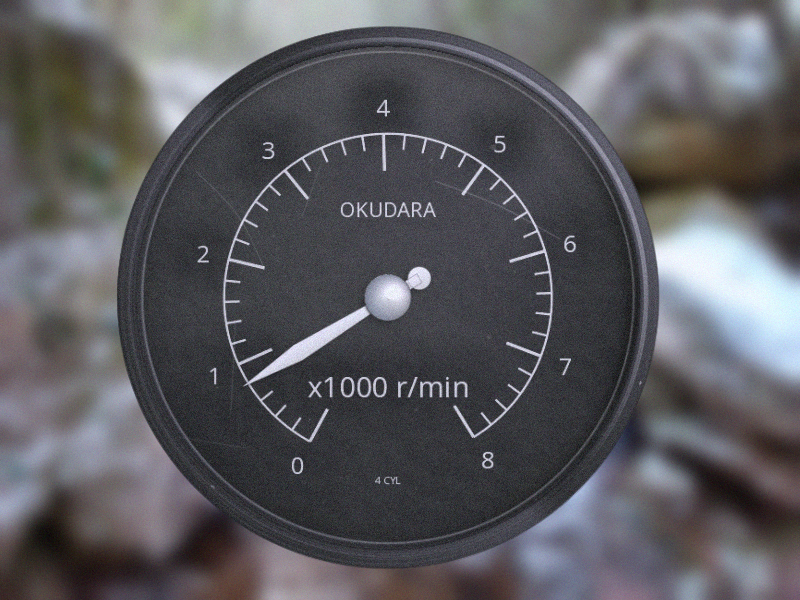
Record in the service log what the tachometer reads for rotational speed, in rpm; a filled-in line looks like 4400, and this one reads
800
